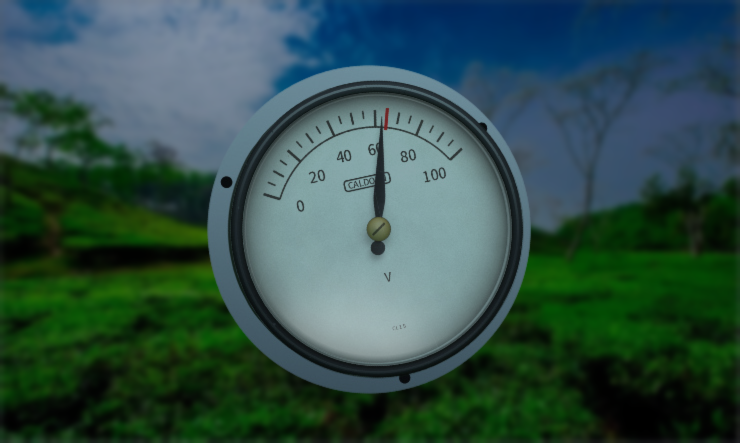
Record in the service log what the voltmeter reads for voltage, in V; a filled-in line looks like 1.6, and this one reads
62.5
